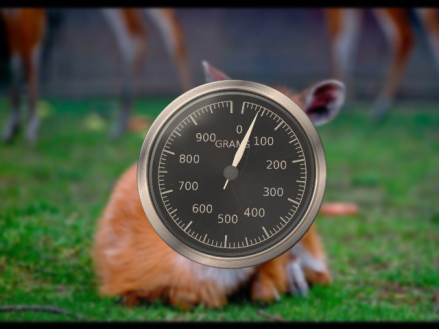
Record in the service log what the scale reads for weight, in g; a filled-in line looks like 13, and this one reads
40
